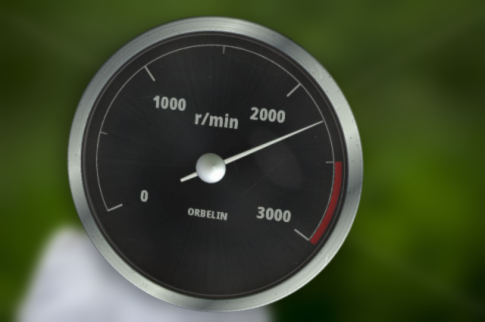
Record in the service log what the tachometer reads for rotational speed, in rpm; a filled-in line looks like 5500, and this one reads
2250
